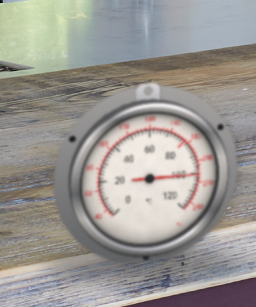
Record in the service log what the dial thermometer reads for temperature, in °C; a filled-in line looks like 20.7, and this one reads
100
